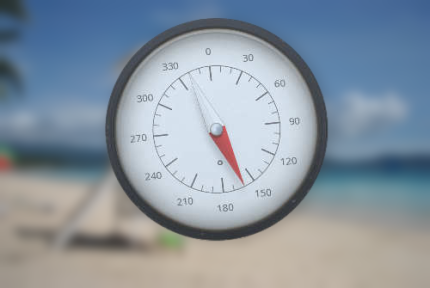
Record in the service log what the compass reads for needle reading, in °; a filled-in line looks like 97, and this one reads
160
